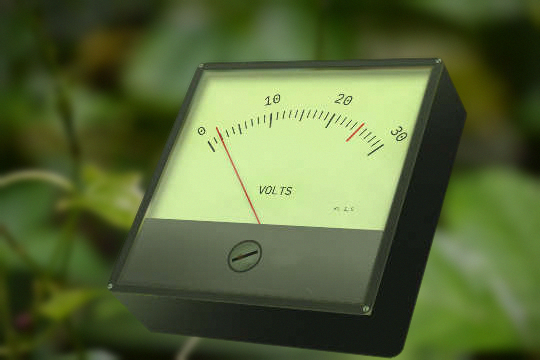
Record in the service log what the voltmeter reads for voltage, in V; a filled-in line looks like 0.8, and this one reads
2
